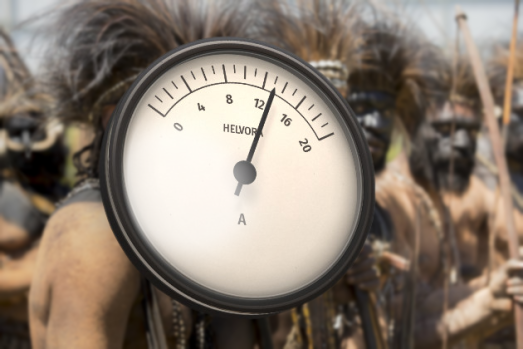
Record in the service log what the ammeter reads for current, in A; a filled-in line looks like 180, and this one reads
13
